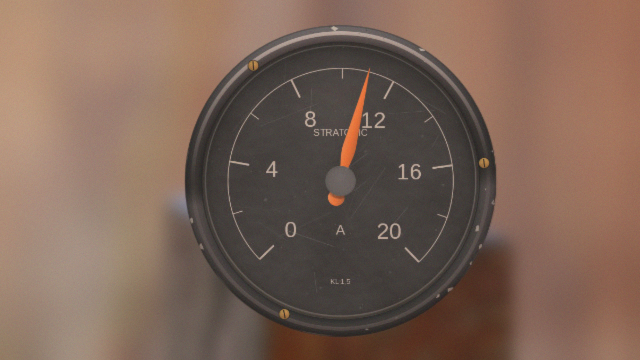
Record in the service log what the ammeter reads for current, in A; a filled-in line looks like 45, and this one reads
11
